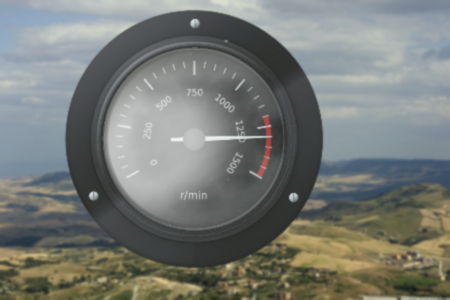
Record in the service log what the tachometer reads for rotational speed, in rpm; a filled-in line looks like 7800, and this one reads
1300
